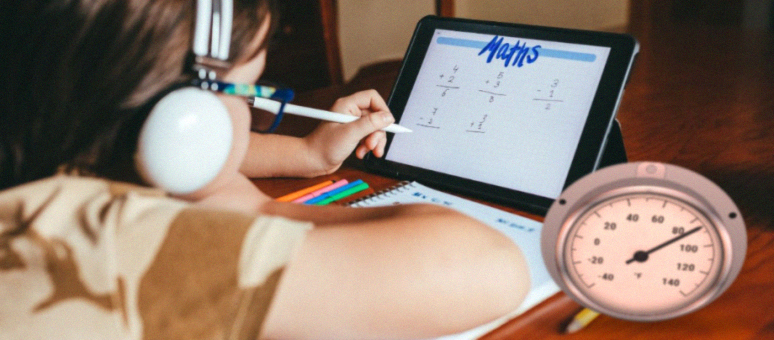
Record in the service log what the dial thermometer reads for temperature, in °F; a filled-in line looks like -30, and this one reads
85
